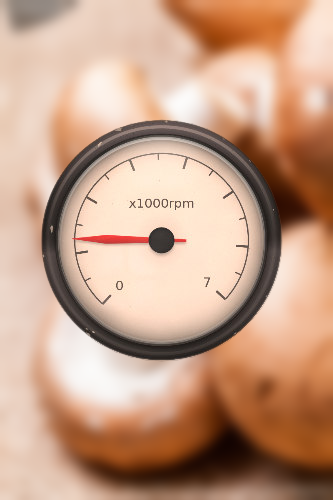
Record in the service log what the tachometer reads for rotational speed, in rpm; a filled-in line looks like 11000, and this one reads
1250
